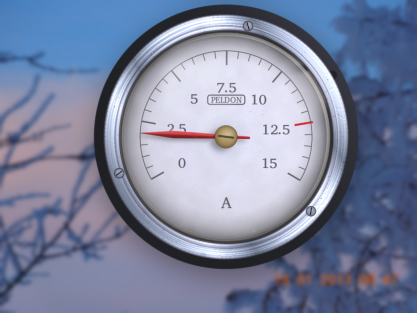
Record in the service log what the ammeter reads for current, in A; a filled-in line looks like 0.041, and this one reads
2
